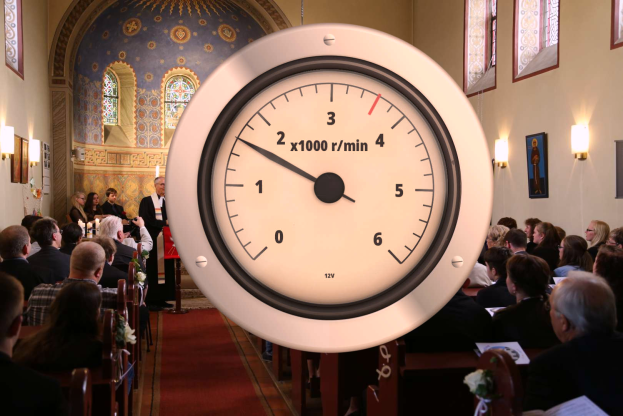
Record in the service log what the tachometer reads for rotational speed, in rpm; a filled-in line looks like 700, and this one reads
1600
